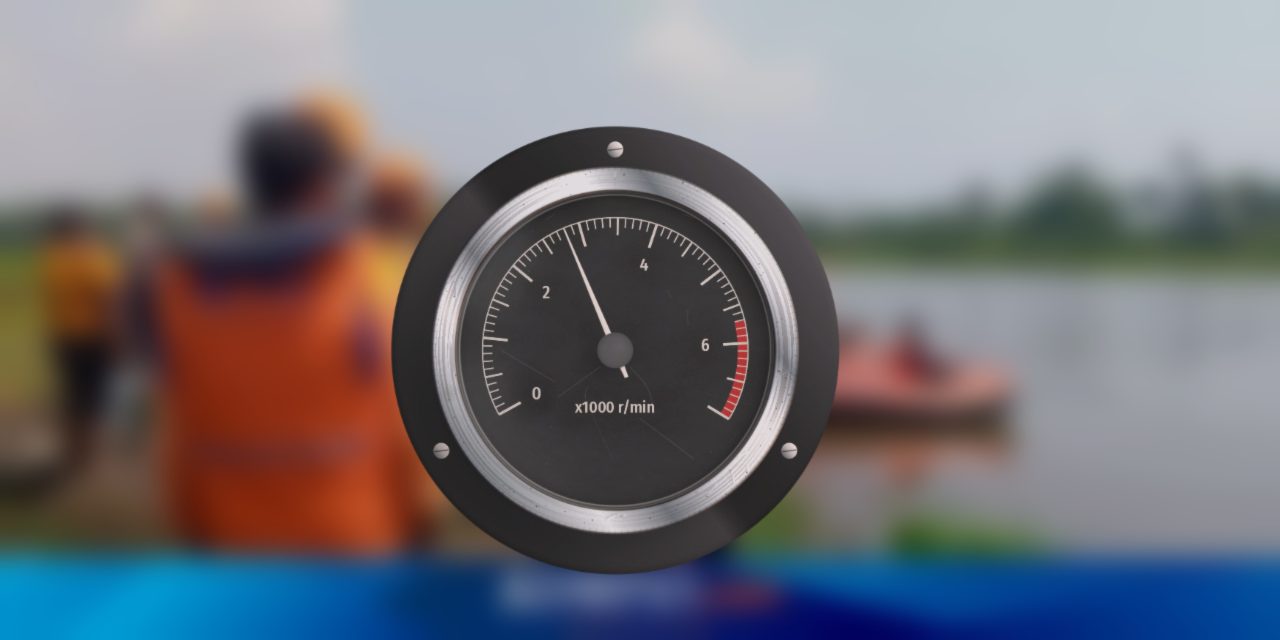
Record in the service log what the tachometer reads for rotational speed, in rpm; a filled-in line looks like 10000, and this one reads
2800
